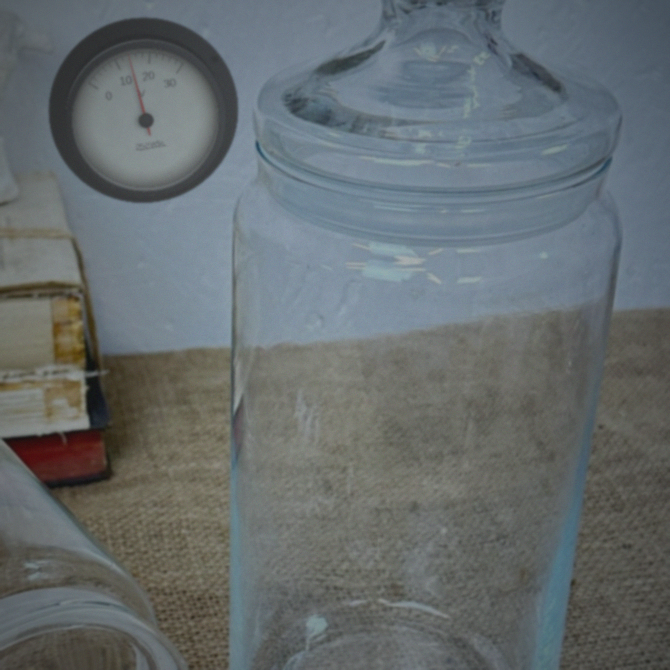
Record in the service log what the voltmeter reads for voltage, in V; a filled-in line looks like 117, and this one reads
14
